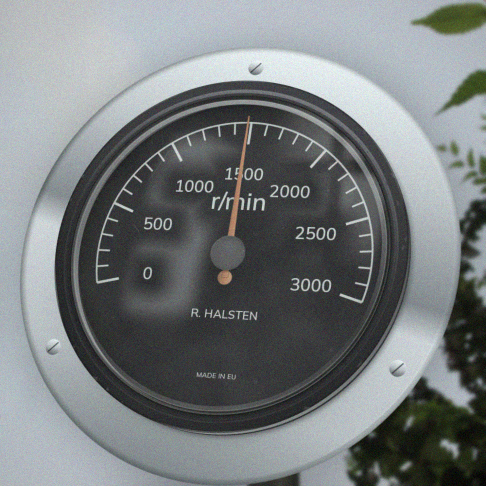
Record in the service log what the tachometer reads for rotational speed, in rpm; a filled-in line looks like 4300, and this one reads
1500
